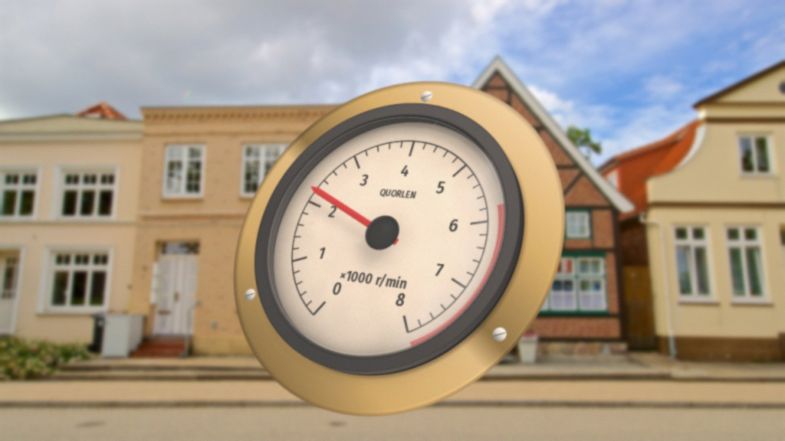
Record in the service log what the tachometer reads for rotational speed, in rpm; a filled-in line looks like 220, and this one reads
2200
